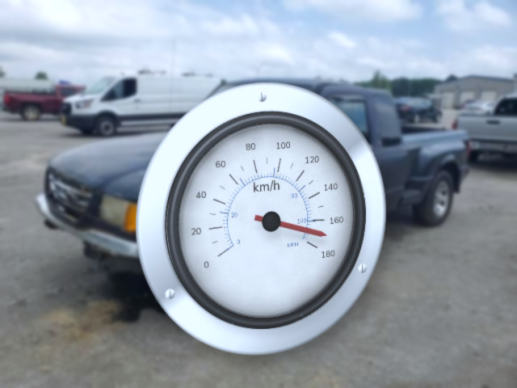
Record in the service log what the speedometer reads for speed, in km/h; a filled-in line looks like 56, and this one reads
170
